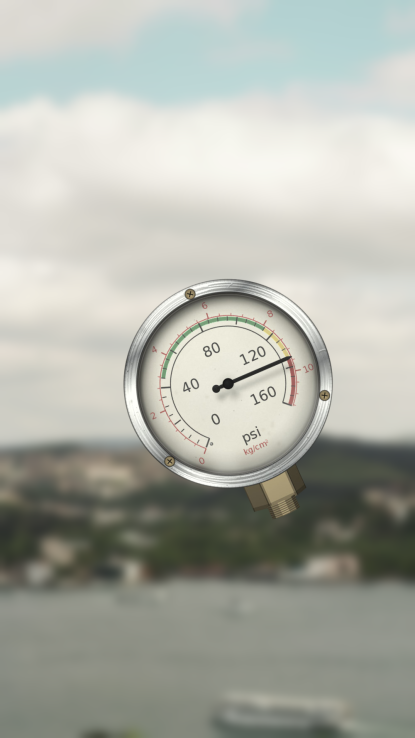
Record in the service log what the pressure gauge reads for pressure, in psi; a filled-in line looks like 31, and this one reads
135
